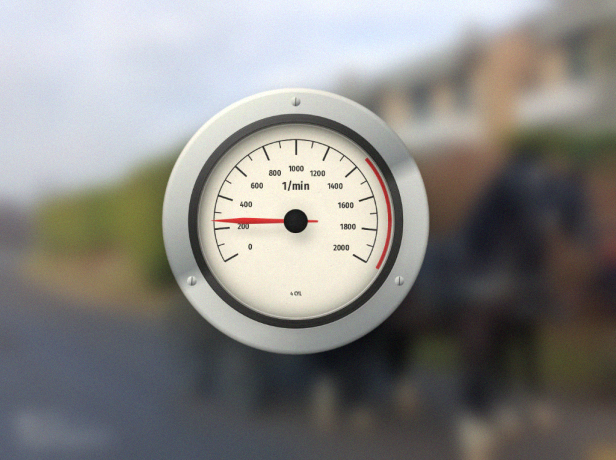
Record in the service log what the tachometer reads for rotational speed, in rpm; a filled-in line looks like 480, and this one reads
250
